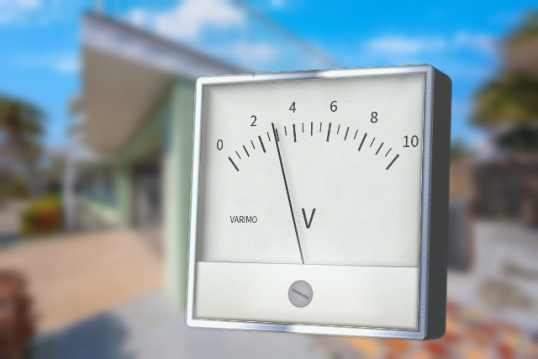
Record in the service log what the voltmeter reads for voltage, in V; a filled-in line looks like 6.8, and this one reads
3
